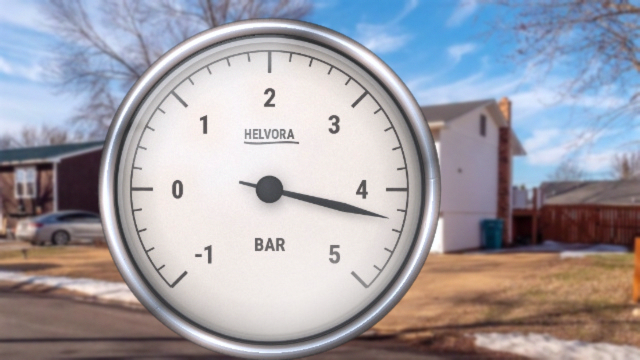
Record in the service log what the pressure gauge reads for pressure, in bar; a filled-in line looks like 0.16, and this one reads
4.3
